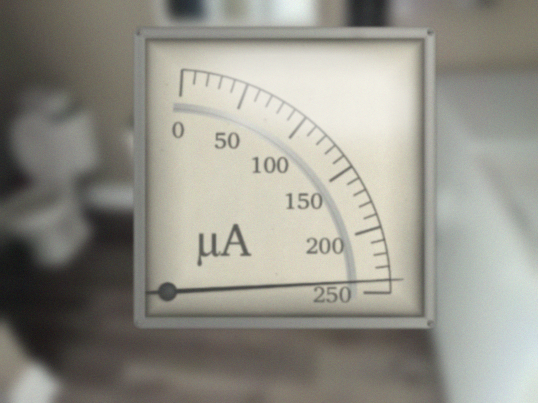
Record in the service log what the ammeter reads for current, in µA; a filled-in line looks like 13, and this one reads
240
